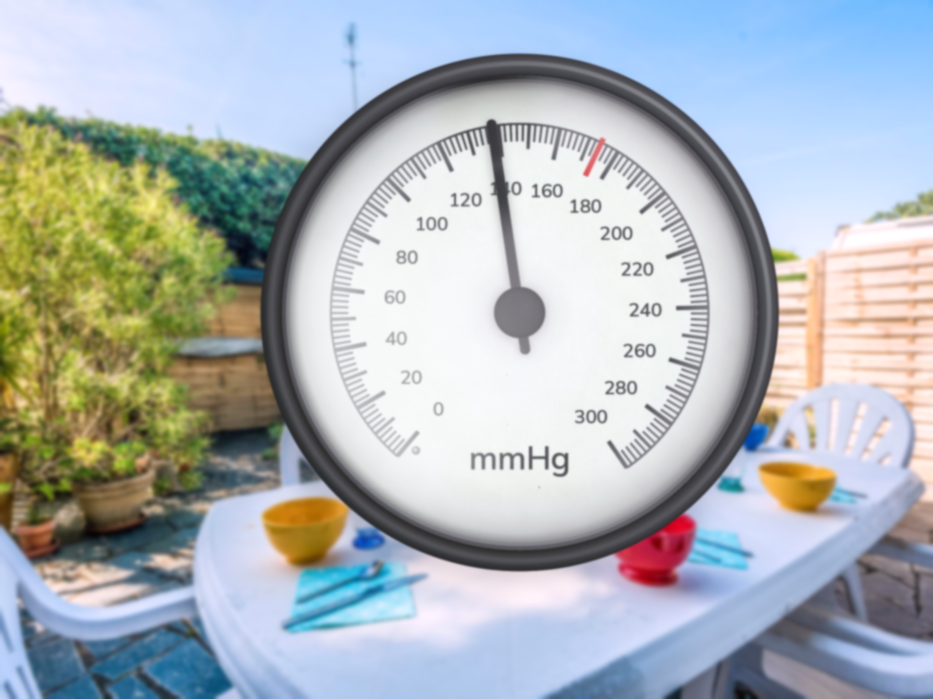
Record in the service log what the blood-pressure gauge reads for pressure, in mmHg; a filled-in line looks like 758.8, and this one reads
138
